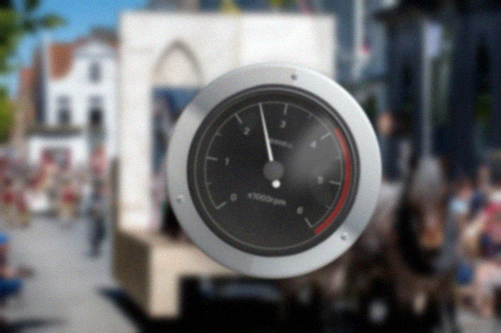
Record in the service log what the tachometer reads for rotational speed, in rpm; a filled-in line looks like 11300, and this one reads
2500
